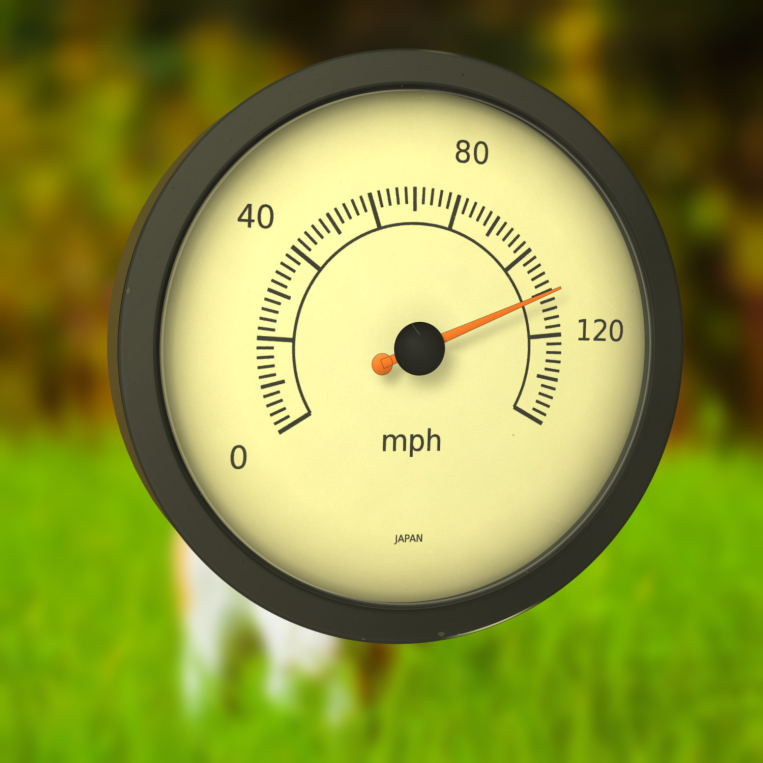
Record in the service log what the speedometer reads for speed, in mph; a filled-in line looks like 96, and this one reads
110
